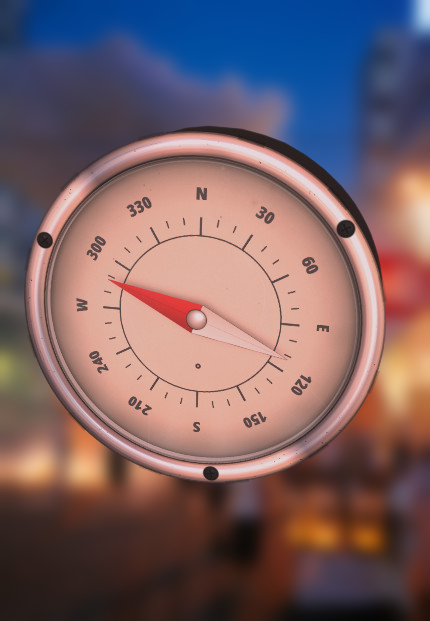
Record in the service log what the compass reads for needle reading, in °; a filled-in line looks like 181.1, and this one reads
290
